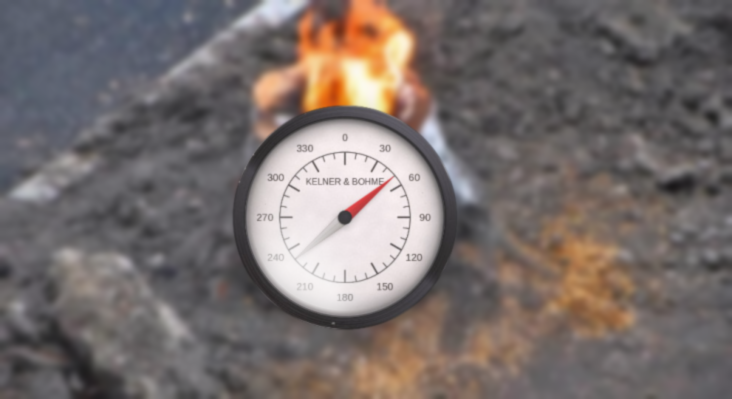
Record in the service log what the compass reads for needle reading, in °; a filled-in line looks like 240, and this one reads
50
